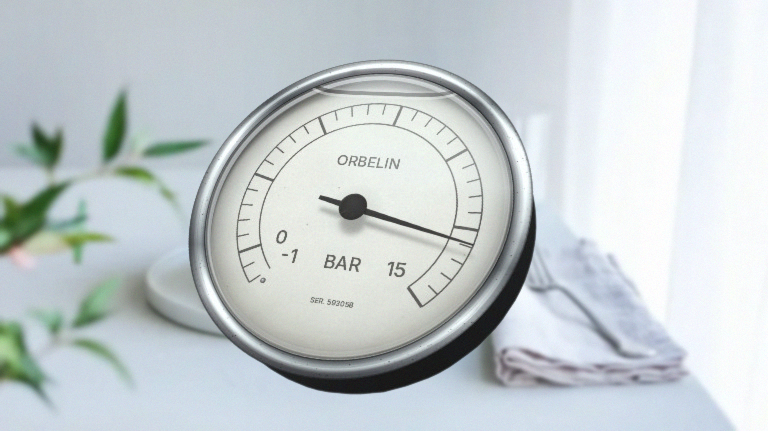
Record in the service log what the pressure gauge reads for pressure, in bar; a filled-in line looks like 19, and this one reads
13
